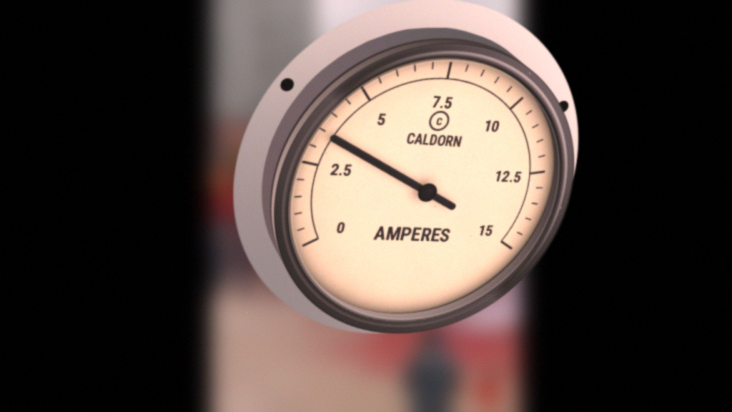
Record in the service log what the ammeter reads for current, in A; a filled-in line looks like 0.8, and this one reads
3.5
